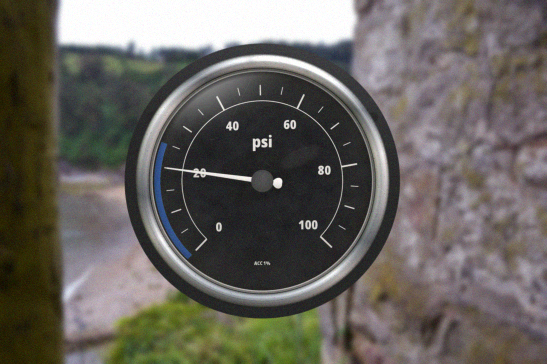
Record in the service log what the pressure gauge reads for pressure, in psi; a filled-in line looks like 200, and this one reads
20
